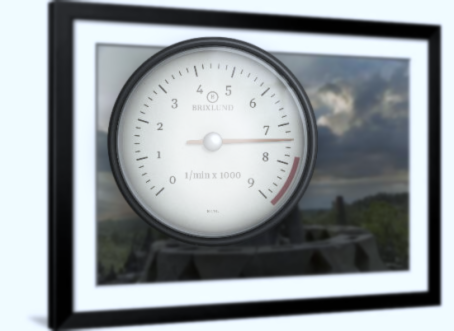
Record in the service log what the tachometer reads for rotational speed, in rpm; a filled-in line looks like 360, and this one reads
7400
